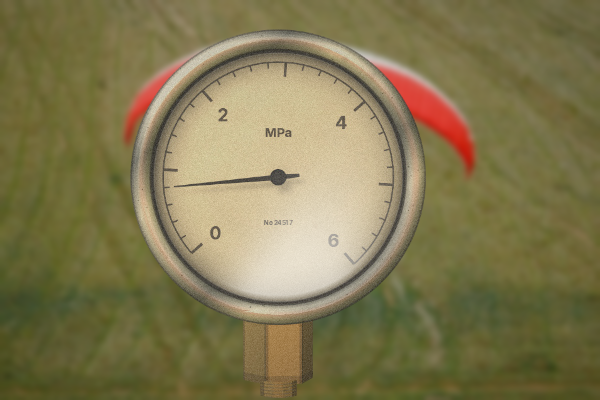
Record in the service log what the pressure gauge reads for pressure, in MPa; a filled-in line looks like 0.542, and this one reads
0.8
